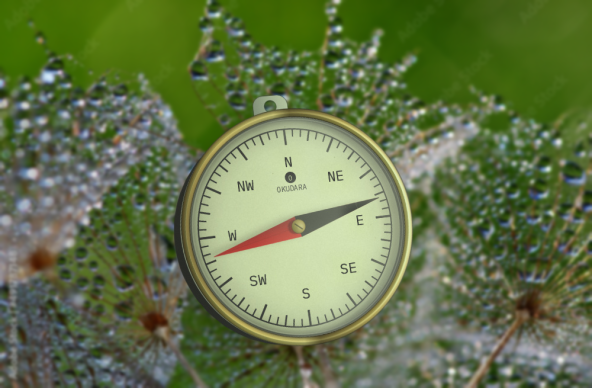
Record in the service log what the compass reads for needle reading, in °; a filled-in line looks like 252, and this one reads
257.5
